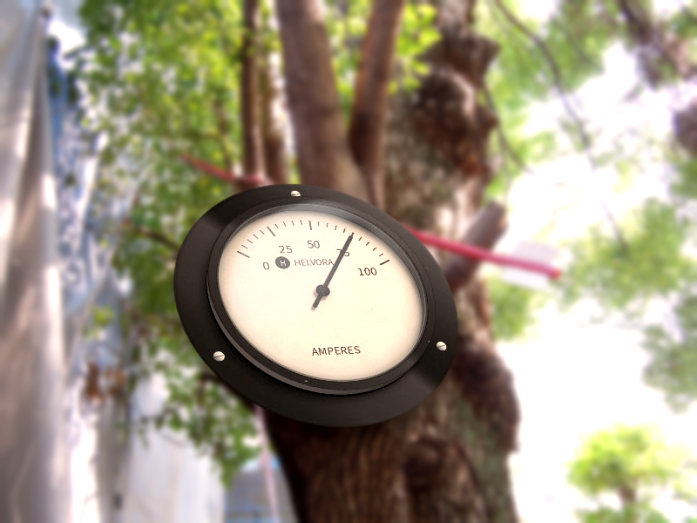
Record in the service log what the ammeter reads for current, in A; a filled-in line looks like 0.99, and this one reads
75
